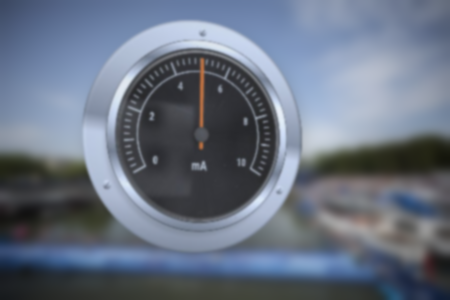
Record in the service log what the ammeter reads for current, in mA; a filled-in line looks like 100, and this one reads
5
